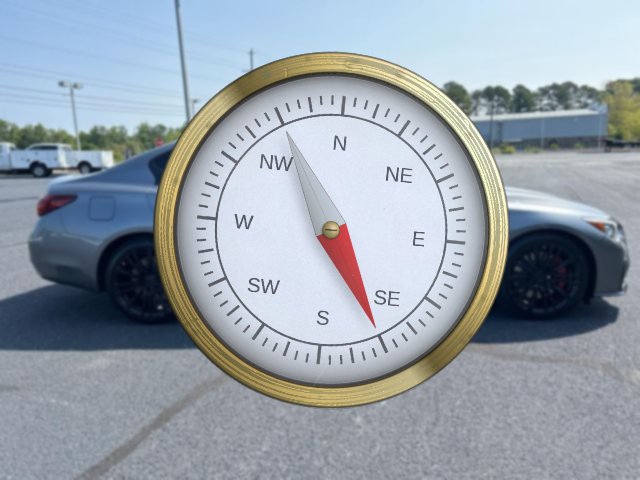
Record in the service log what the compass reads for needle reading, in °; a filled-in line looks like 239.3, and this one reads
150
